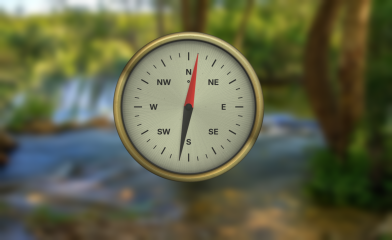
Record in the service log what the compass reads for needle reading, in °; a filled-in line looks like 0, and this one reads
10
